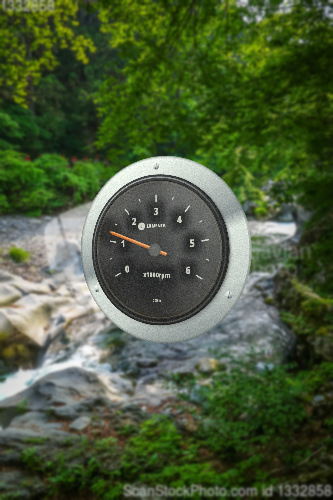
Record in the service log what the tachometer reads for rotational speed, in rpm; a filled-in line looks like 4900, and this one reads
1250
